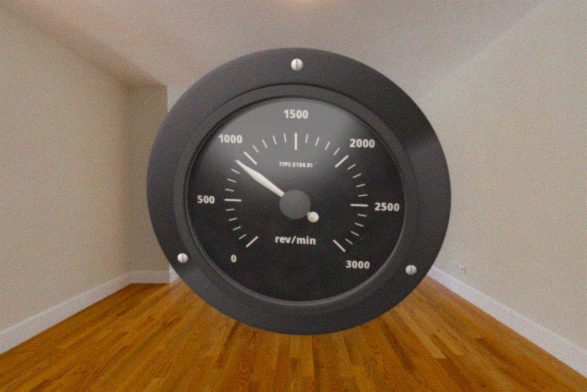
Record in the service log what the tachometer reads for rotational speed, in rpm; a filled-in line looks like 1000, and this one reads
900
